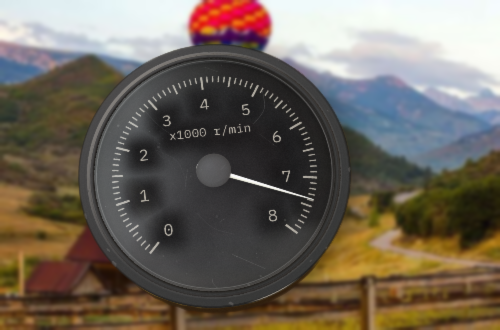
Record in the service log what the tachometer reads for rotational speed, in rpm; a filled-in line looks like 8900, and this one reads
7400
